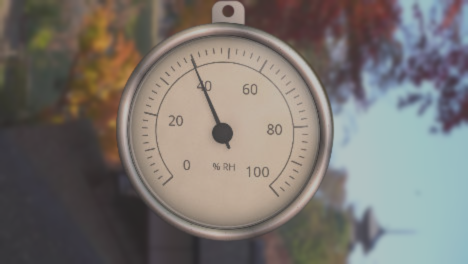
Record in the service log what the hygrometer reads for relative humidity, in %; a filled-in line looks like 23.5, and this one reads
40
